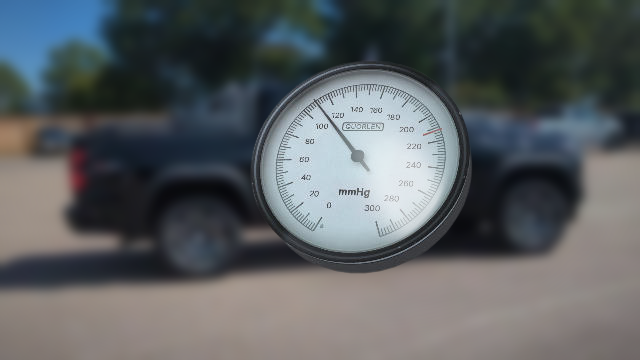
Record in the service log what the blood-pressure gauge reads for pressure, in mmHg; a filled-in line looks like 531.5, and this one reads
110
